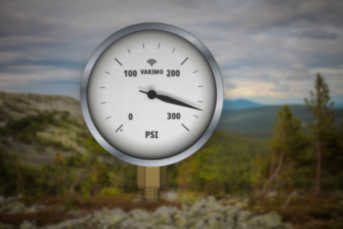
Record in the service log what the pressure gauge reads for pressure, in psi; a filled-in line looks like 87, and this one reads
270
